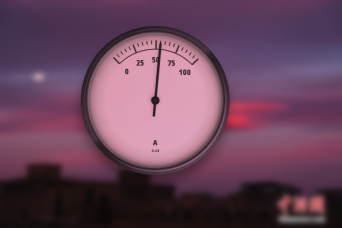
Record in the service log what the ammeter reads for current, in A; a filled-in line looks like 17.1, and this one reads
55
